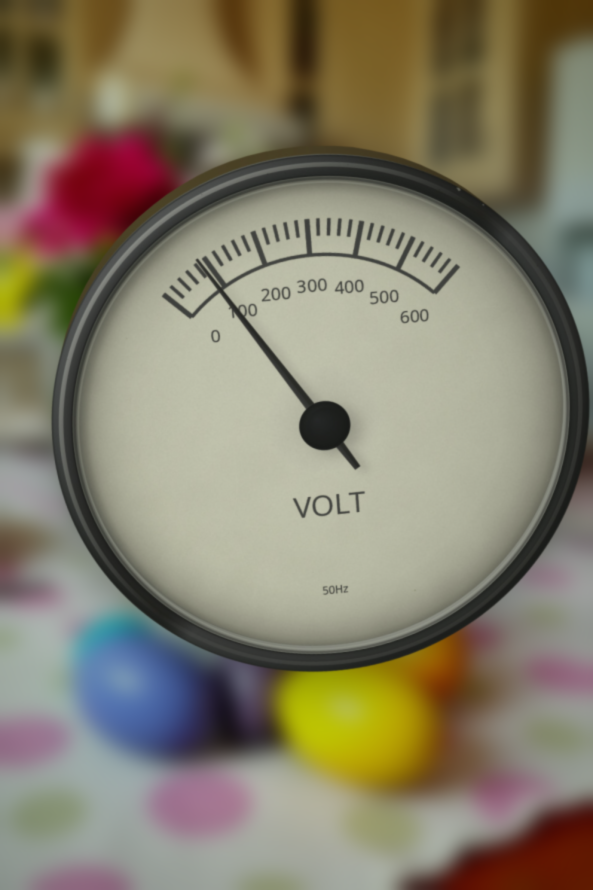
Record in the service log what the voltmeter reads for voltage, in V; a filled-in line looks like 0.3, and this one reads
90
